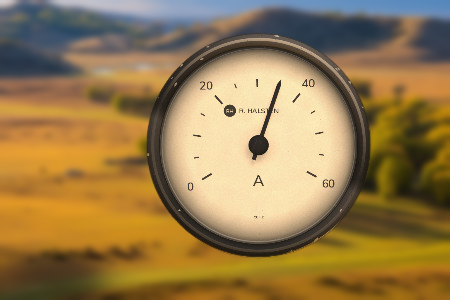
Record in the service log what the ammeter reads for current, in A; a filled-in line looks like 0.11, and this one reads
35
